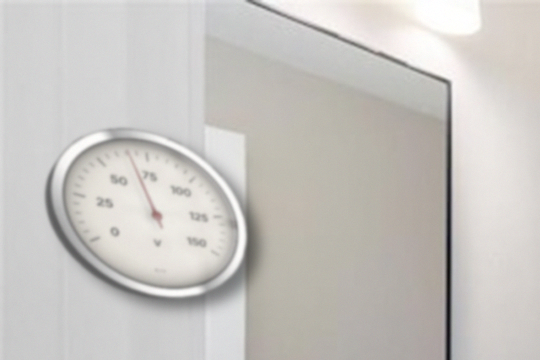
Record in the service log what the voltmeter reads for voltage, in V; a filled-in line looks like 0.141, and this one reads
65
